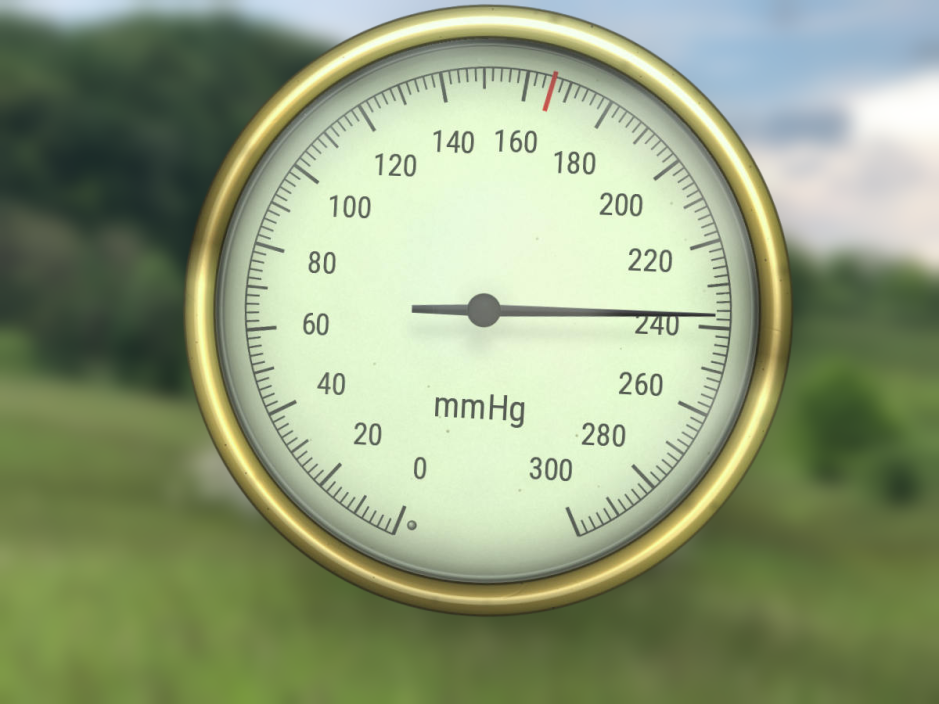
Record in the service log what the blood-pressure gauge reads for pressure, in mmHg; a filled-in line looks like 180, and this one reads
237
